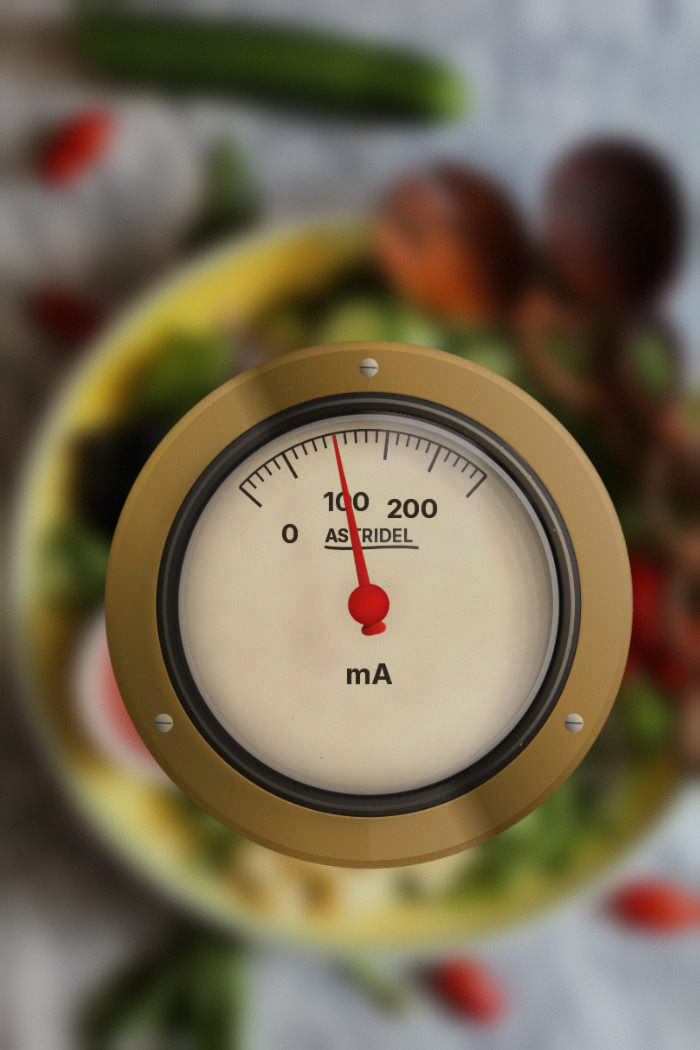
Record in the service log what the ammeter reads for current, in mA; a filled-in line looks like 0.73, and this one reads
100
